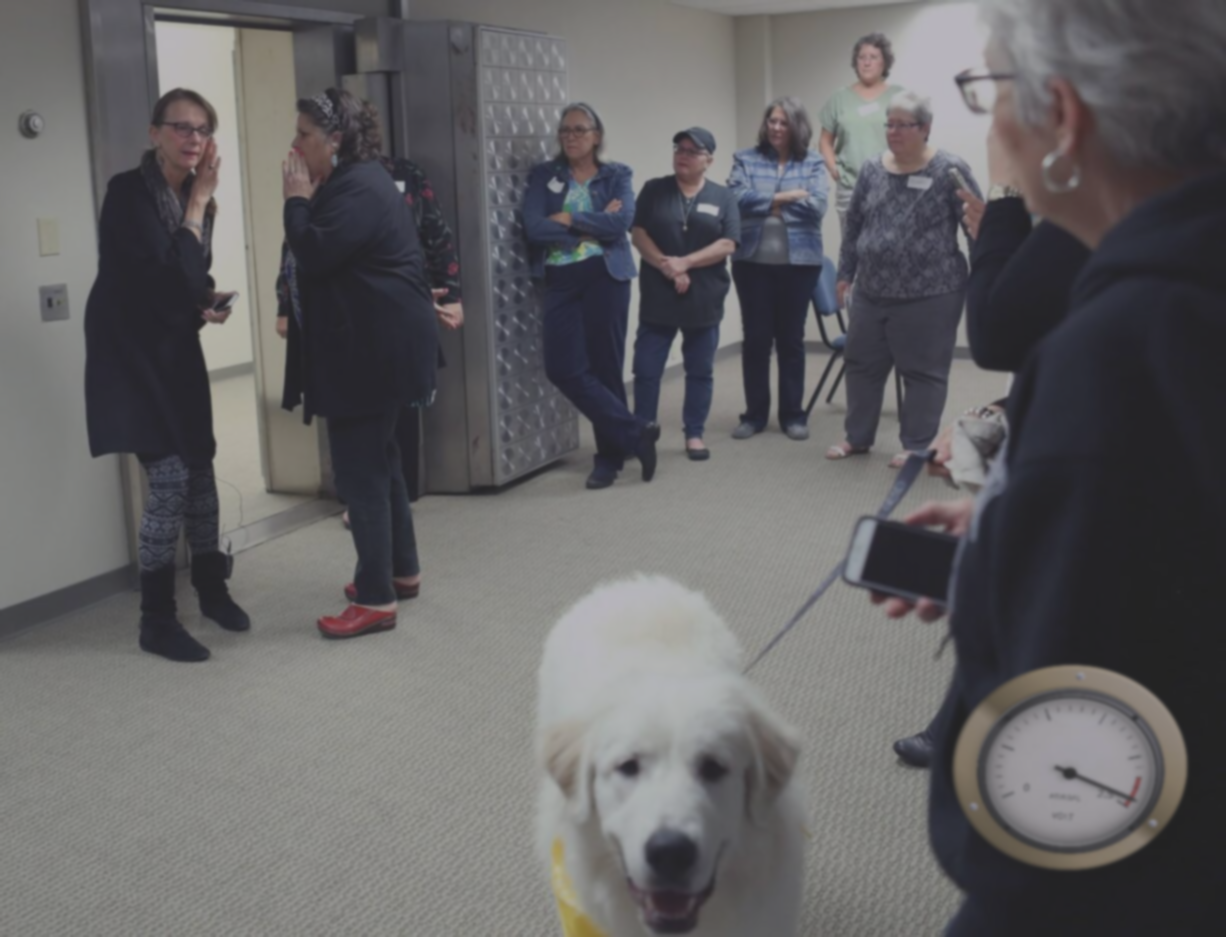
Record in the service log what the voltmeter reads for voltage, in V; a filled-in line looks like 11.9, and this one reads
2.4
